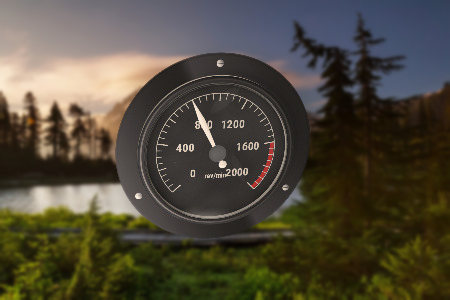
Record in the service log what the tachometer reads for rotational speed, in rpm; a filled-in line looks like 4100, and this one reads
800
